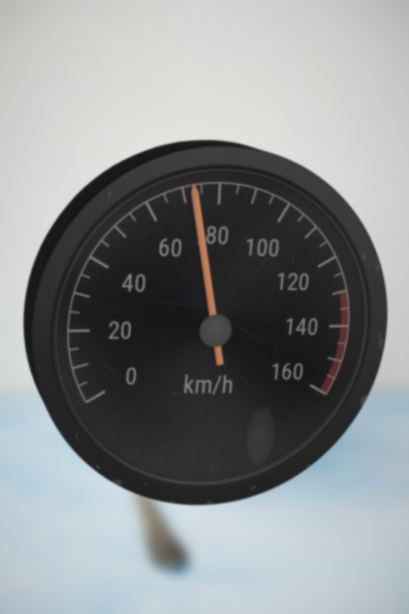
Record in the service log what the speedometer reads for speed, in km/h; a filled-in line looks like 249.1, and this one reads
72.5
